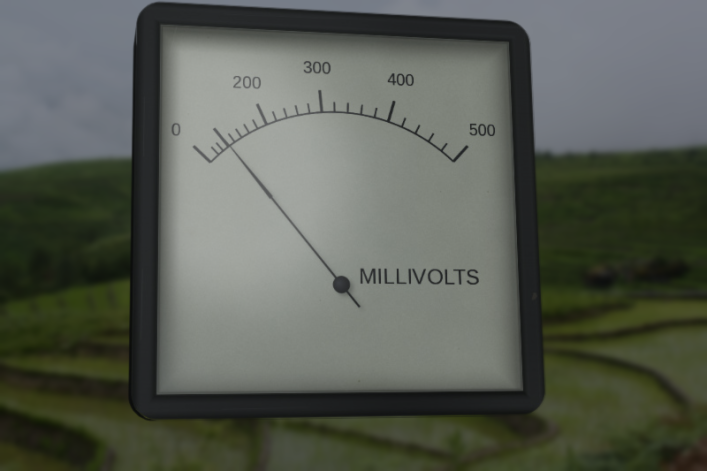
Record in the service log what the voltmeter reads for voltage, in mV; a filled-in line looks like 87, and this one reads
100
